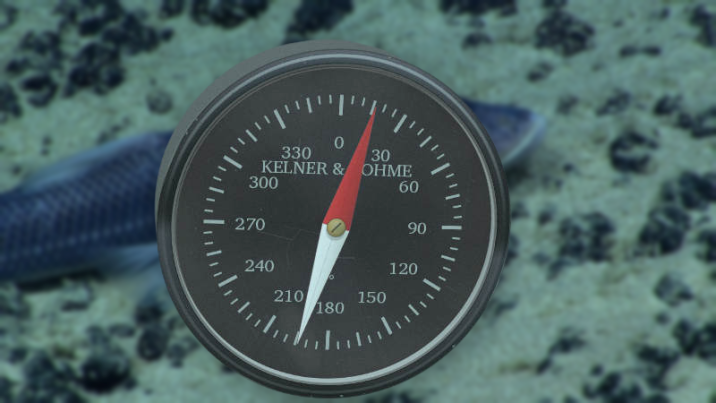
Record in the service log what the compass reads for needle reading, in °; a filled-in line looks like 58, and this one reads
15
